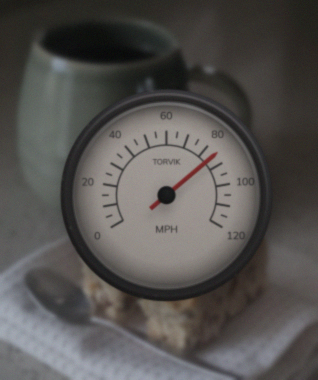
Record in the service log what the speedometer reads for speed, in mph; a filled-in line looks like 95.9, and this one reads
85
